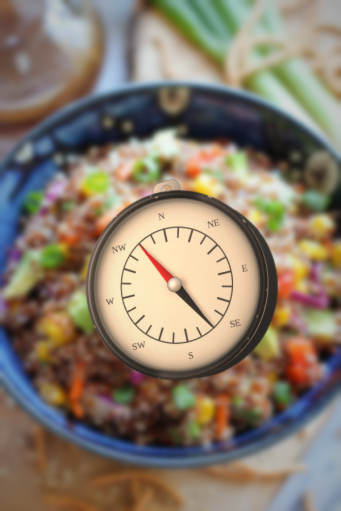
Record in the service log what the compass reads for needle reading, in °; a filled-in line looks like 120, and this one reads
330
